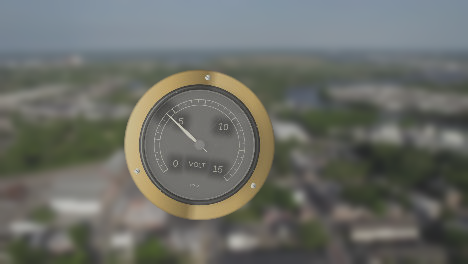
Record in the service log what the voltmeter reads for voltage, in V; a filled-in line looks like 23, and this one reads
4.5
